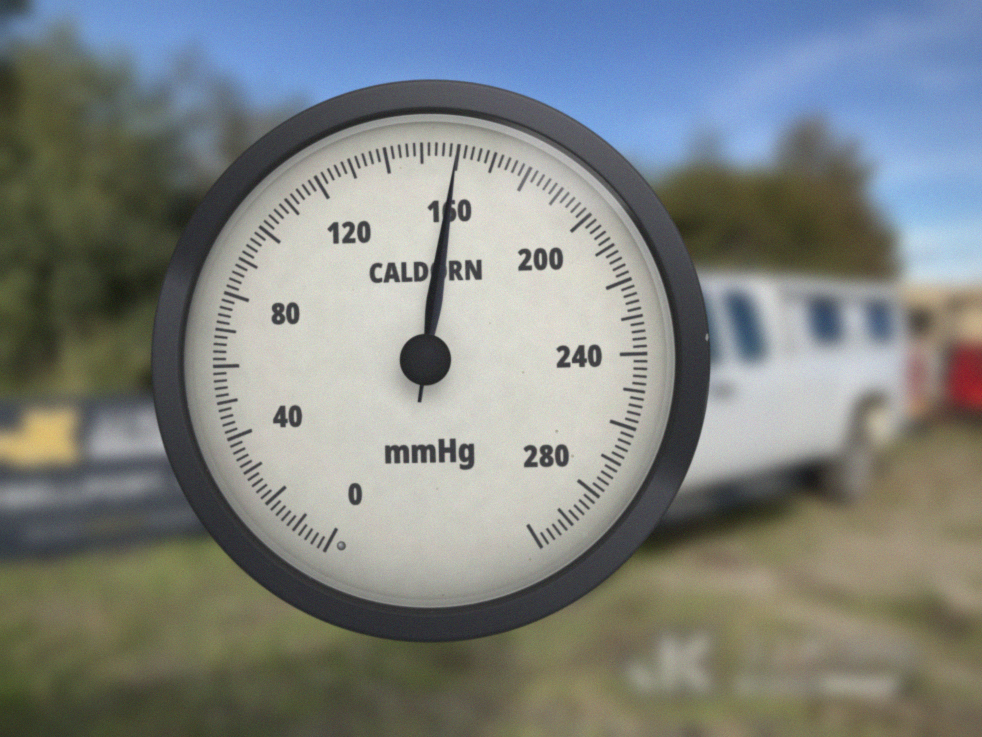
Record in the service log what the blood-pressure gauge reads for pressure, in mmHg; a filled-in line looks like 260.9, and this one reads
160
